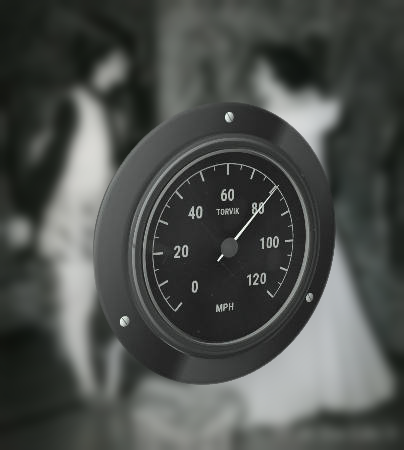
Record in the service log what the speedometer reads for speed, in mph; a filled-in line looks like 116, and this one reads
80
